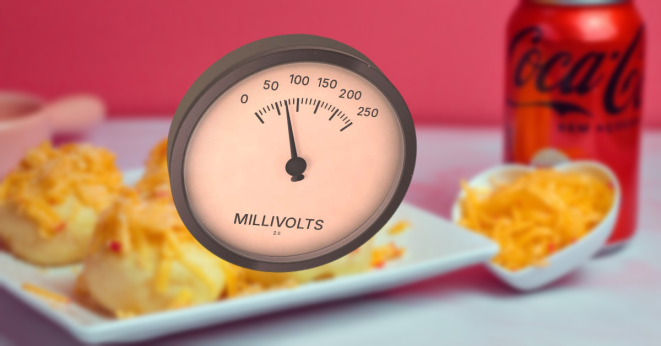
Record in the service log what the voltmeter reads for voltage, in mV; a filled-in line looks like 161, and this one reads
70
